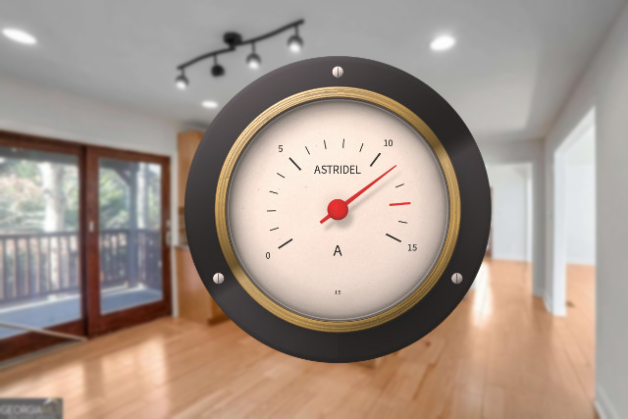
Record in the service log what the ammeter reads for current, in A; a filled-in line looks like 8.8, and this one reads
11
